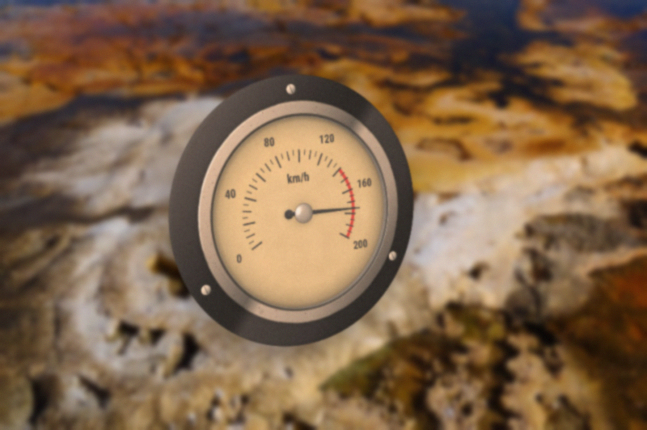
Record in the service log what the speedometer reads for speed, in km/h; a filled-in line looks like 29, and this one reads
175
